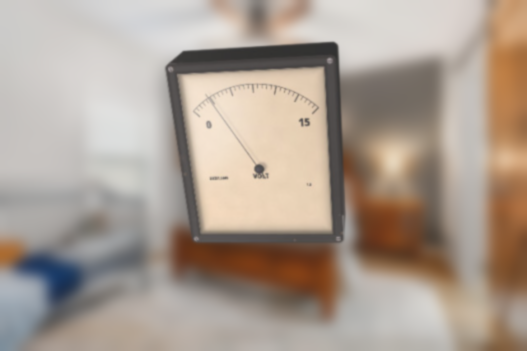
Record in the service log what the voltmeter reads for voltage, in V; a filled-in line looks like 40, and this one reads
2.5
